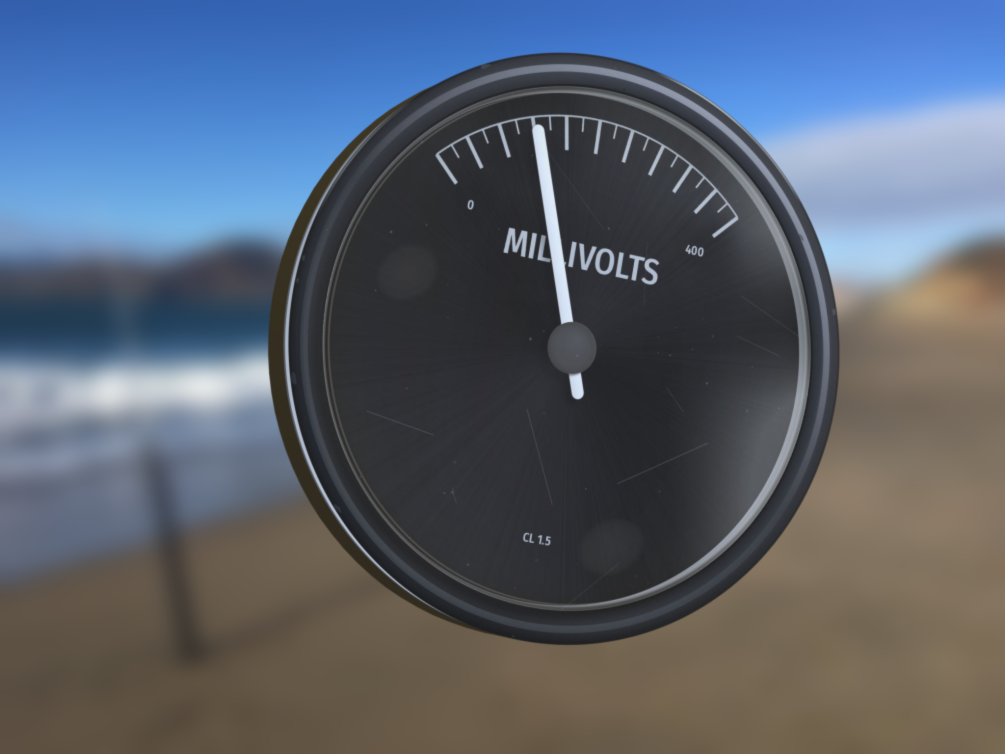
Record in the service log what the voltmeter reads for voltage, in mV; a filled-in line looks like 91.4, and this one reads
120
